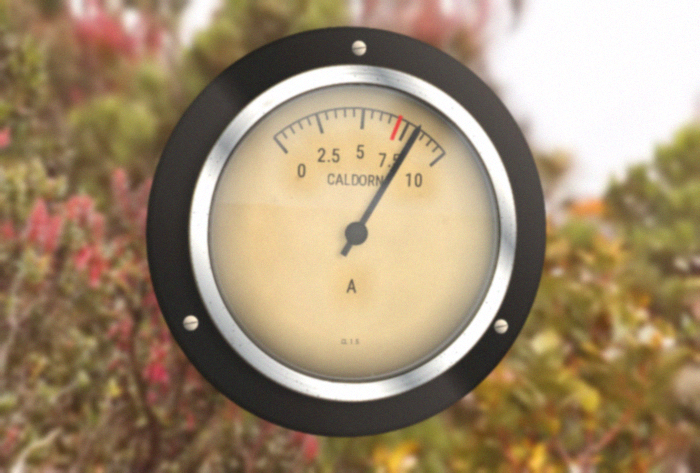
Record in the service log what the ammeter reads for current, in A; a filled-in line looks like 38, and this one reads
8
